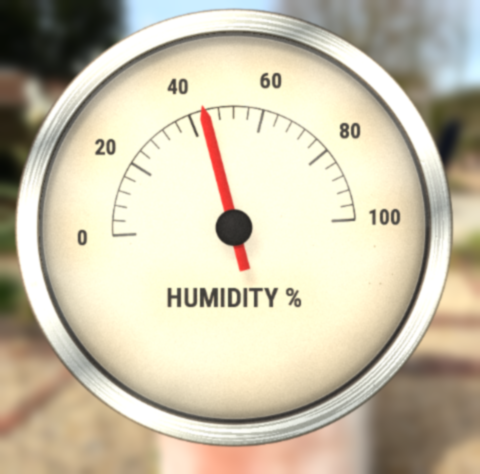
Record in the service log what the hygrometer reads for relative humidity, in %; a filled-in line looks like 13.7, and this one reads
44
